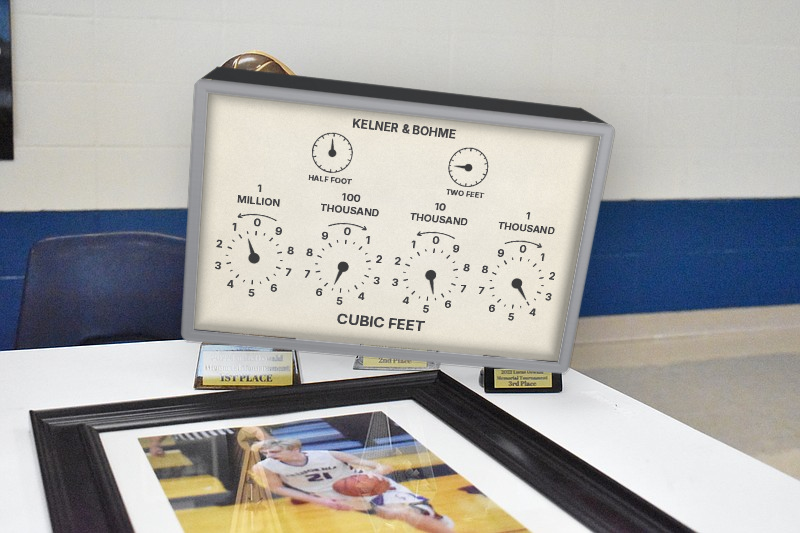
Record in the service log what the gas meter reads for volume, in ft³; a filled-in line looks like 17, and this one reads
55400
